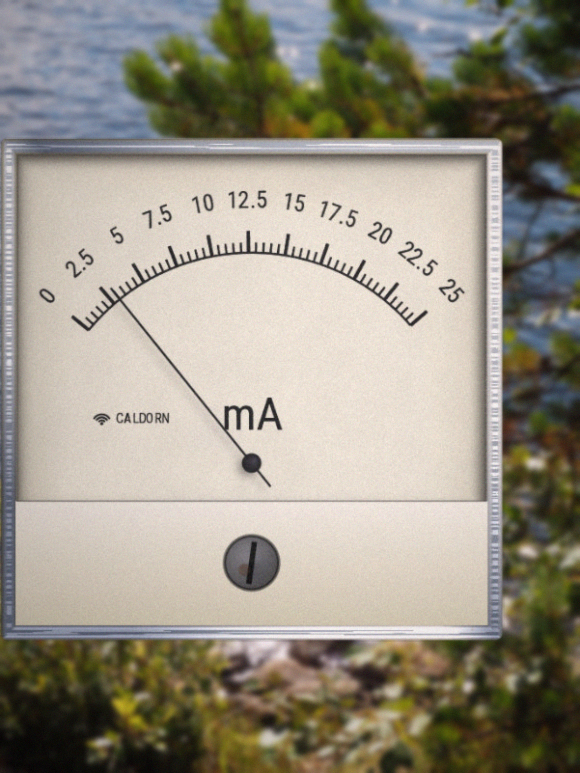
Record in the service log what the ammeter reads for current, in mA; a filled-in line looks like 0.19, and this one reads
3
